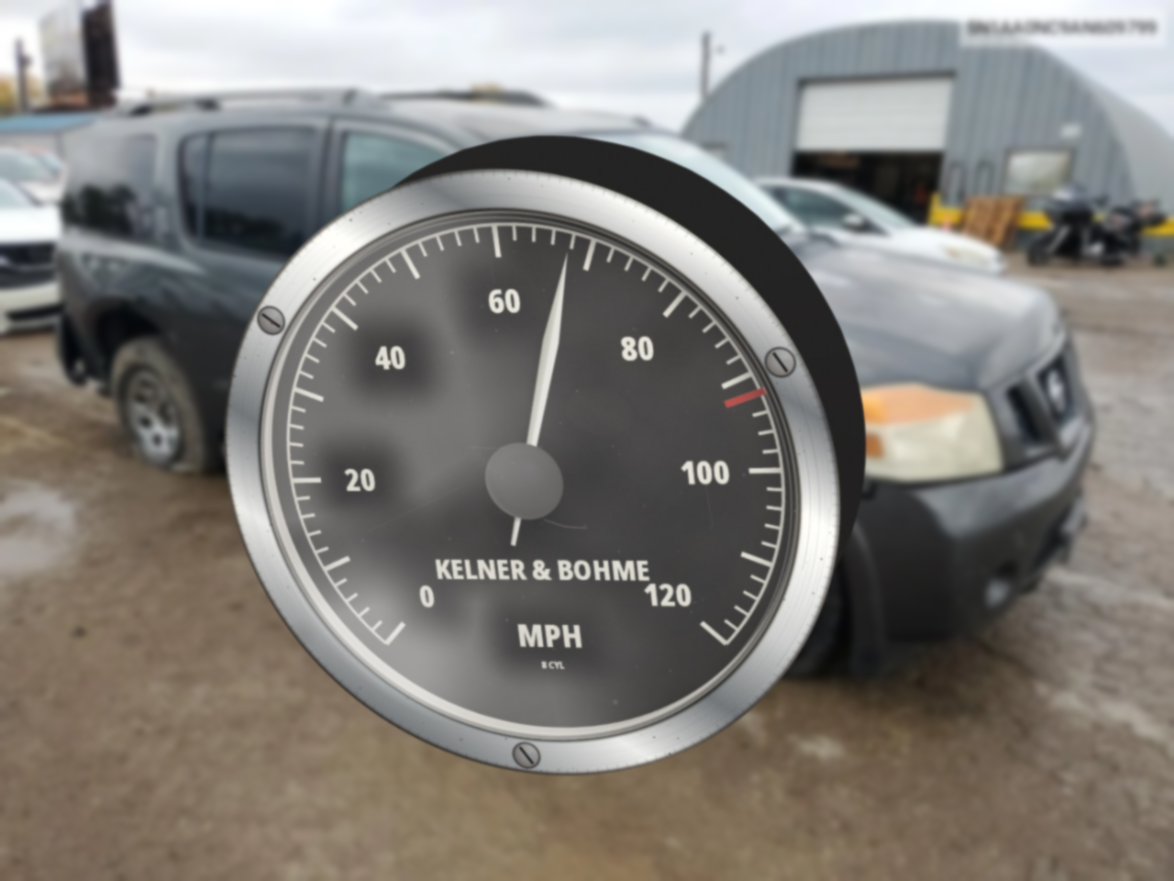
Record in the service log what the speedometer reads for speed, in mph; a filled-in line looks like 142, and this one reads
68
